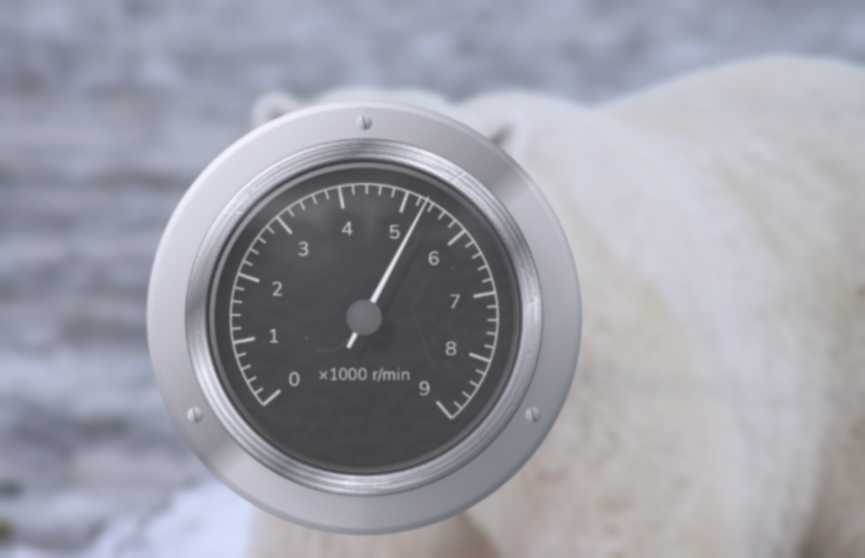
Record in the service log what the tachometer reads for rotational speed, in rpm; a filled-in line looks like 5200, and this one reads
5300
